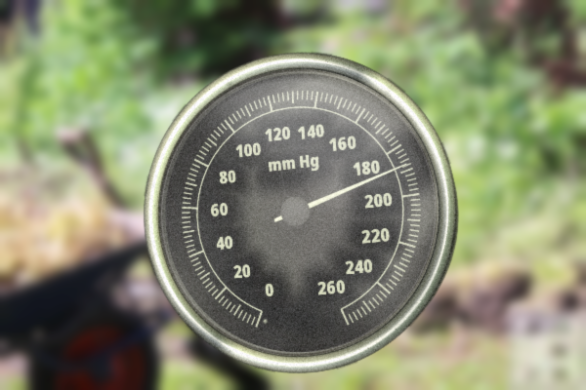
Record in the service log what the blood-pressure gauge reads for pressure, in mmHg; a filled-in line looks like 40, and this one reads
188
